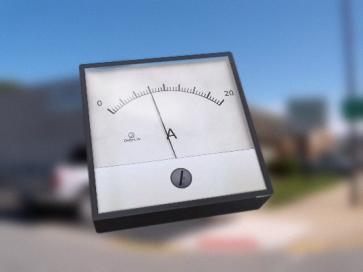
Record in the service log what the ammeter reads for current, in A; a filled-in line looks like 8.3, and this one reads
7.5
